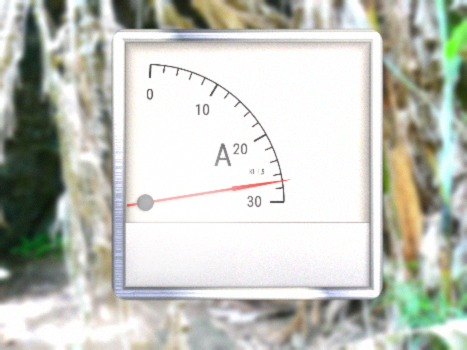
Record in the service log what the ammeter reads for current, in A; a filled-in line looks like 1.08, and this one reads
27
